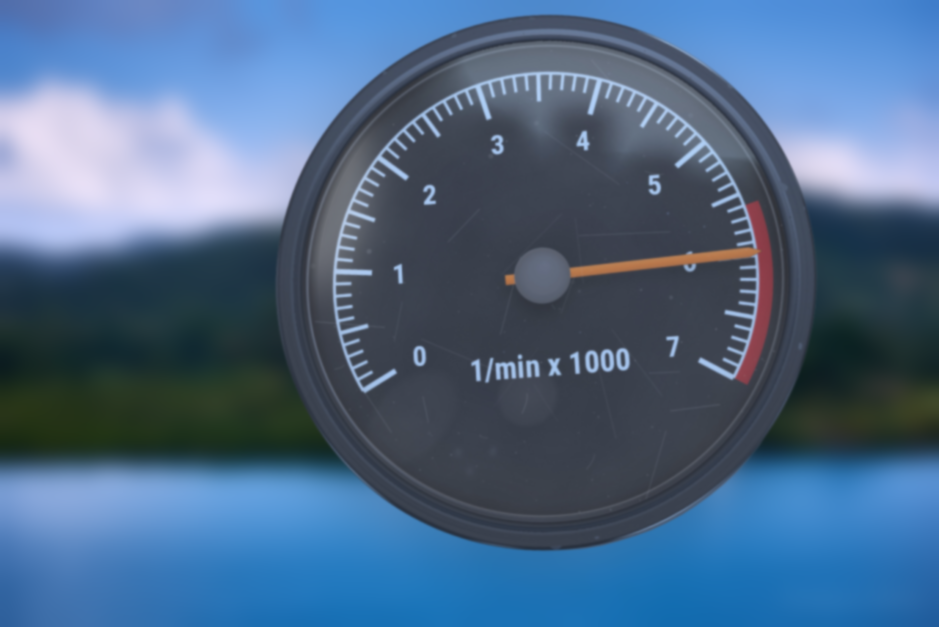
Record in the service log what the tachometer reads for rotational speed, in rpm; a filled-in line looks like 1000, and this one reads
6000
